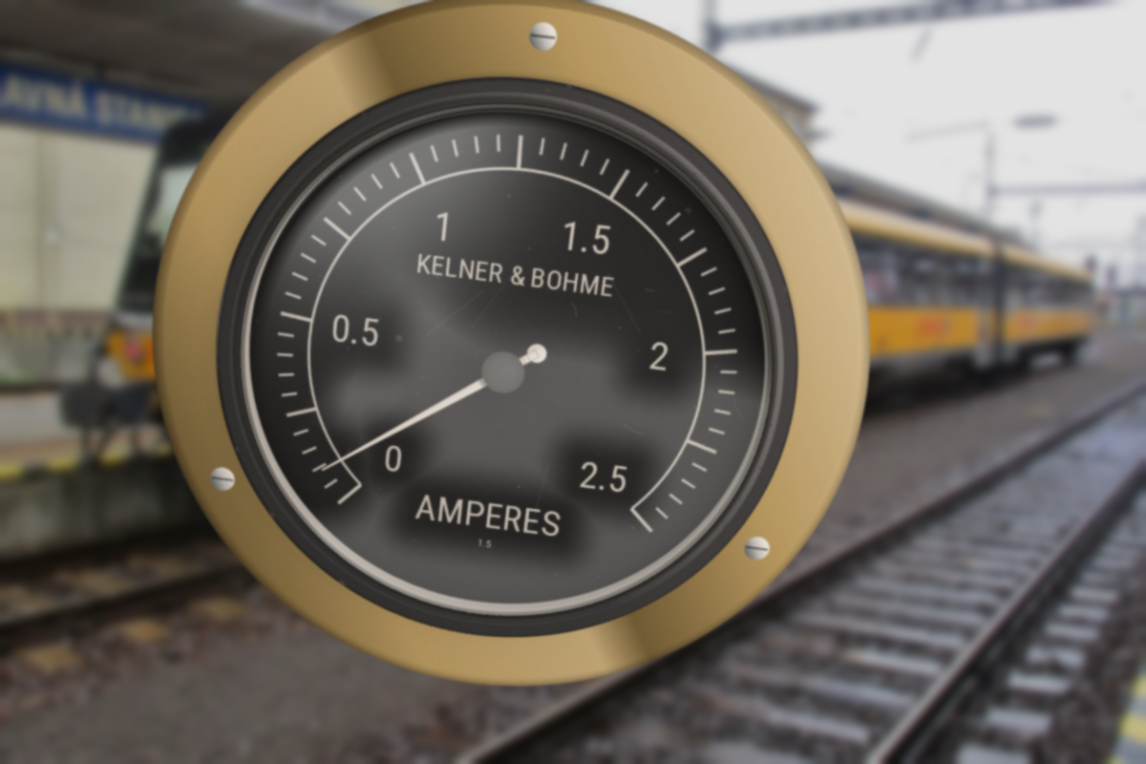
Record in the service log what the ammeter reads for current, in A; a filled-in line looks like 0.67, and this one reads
0.1
